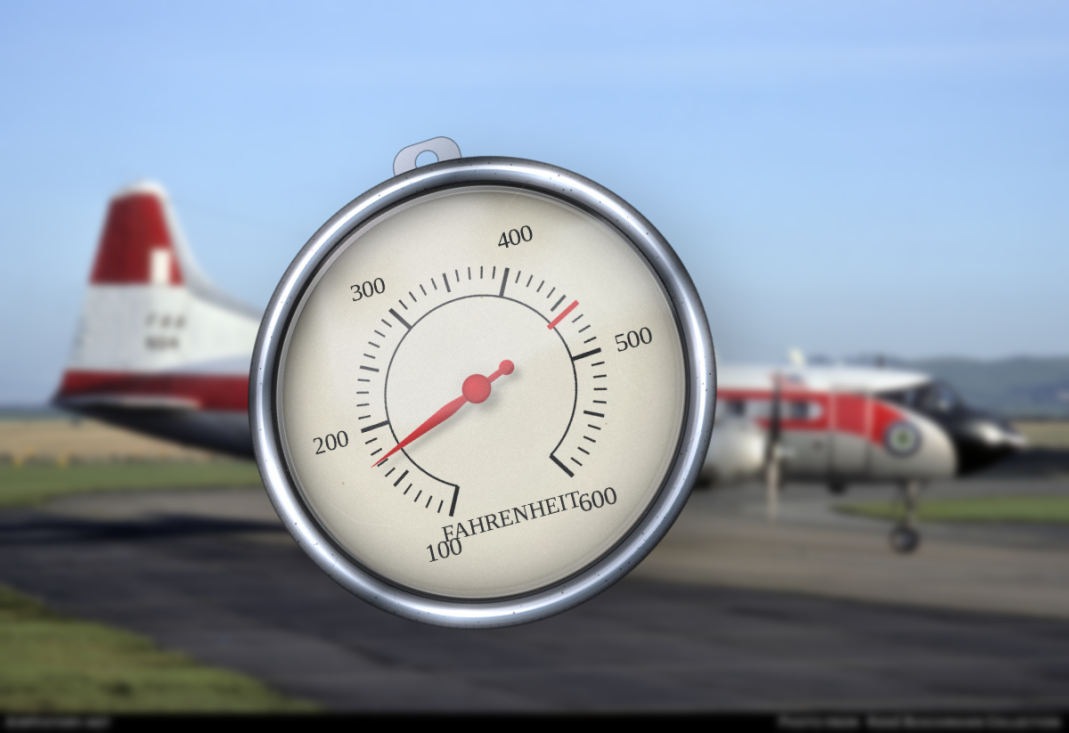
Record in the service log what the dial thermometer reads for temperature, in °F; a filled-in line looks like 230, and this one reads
170
